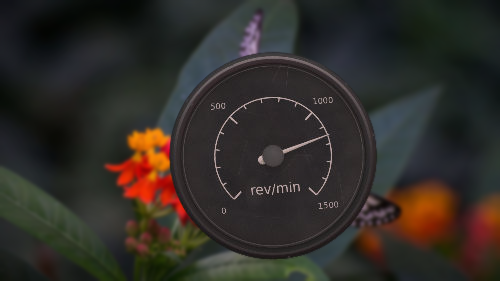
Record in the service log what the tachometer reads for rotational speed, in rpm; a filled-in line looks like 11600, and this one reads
1150
